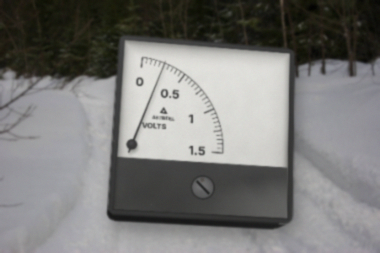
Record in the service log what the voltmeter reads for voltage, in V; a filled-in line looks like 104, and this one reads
0.25
